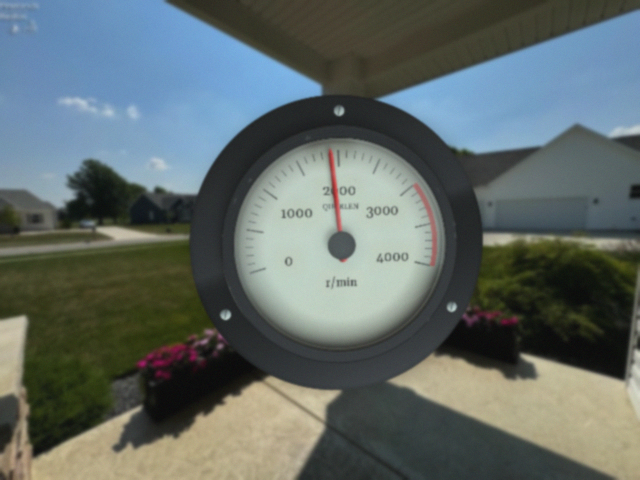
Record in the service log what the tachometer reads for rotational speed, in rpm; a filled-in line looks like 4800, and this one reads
1900
